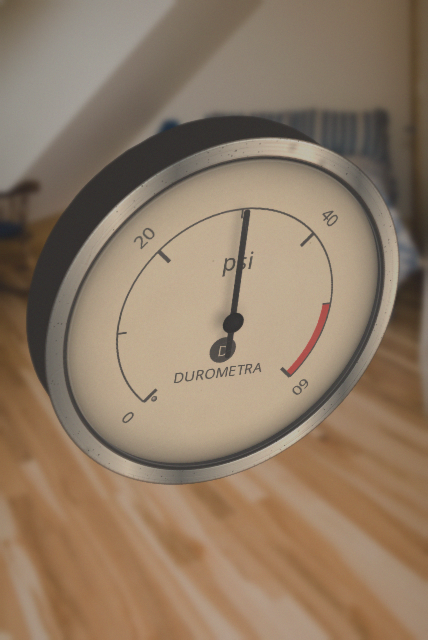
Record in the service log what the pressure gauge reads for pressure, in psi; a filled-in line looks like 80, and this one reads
30
